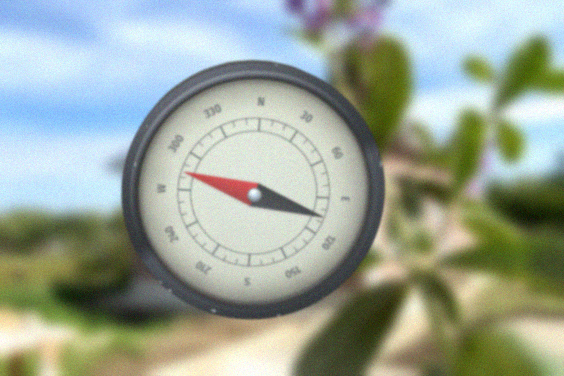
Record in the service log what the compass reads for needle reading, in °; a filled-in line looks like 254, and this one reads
285
